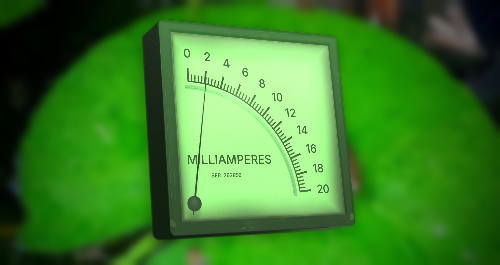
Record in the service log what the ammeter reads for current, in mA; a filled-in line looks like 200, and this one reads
2
